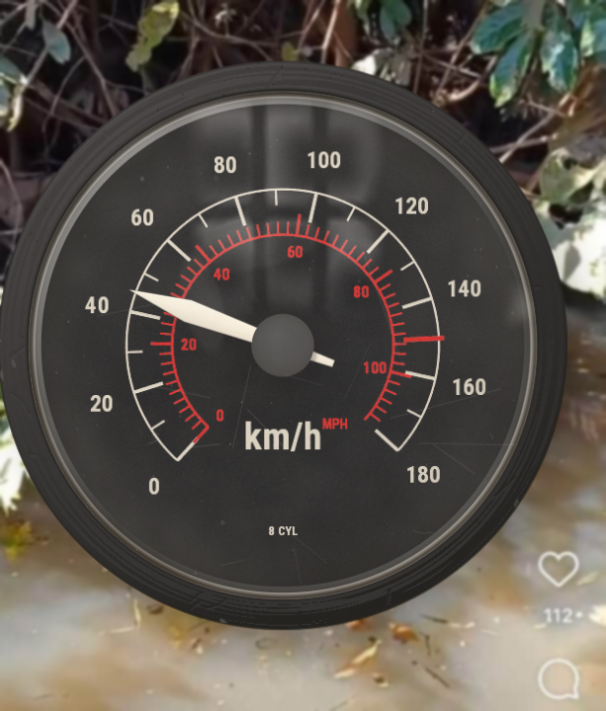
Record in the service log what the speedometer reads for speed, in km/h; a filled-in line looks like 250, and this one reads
45
